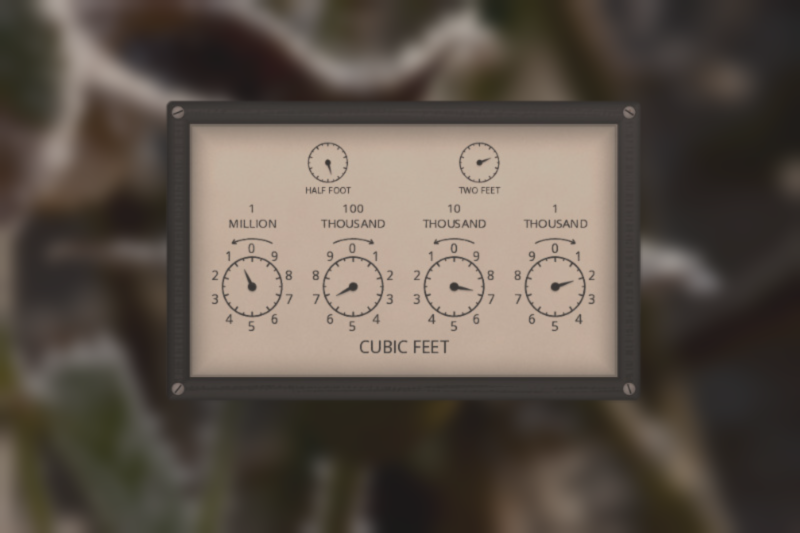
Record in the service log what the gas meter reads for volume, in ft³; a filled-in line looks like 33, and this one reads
67200
